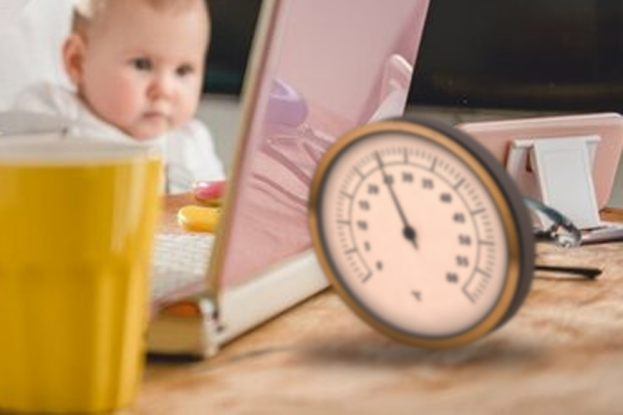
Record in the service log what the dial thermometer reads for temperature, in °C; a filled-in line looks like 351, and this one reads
25
